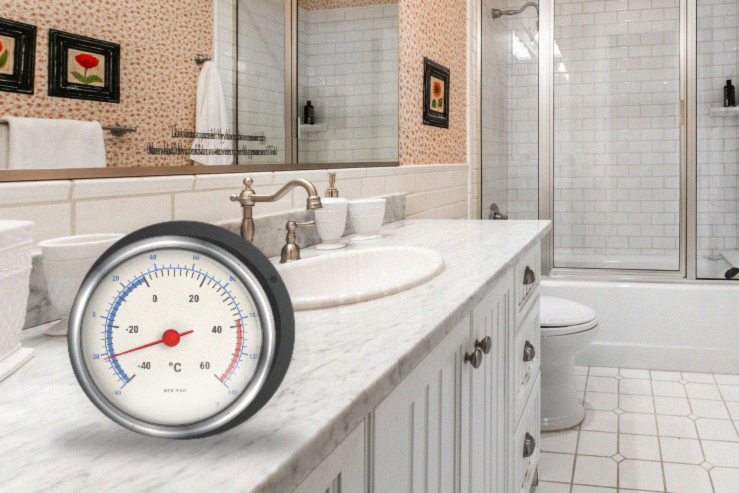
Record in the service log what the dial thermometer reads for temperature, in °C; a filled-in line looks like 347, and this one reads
-30
